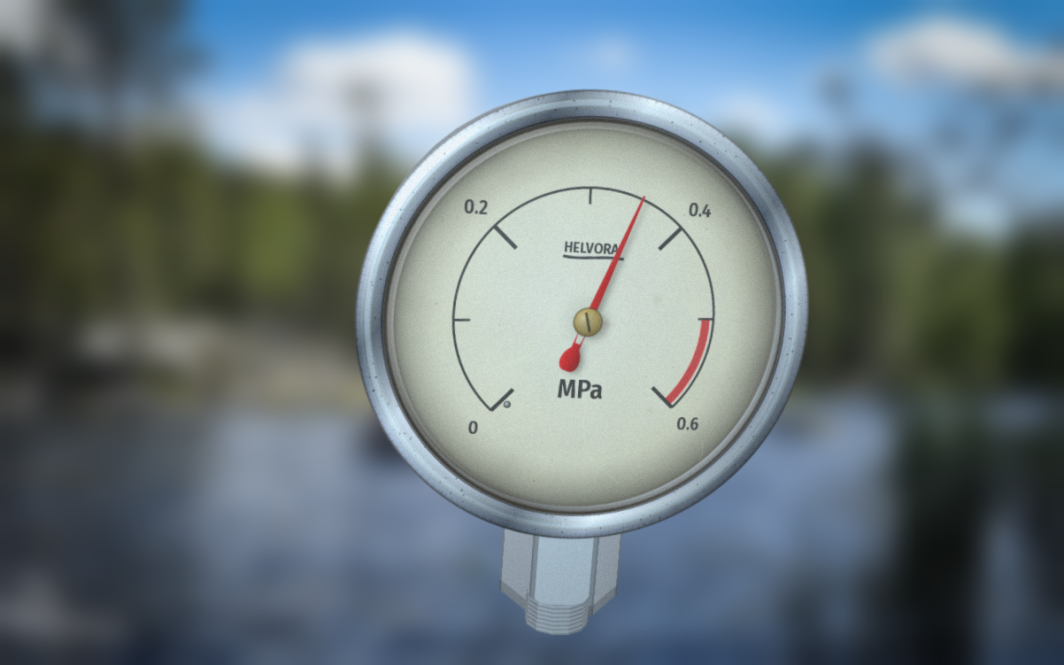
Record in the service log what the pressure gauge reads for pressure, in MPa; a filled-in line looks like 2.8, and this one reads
0.35
